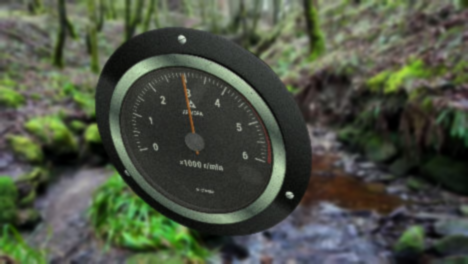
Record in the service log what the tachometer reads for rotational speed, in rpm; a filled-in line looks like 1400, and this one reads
3000
